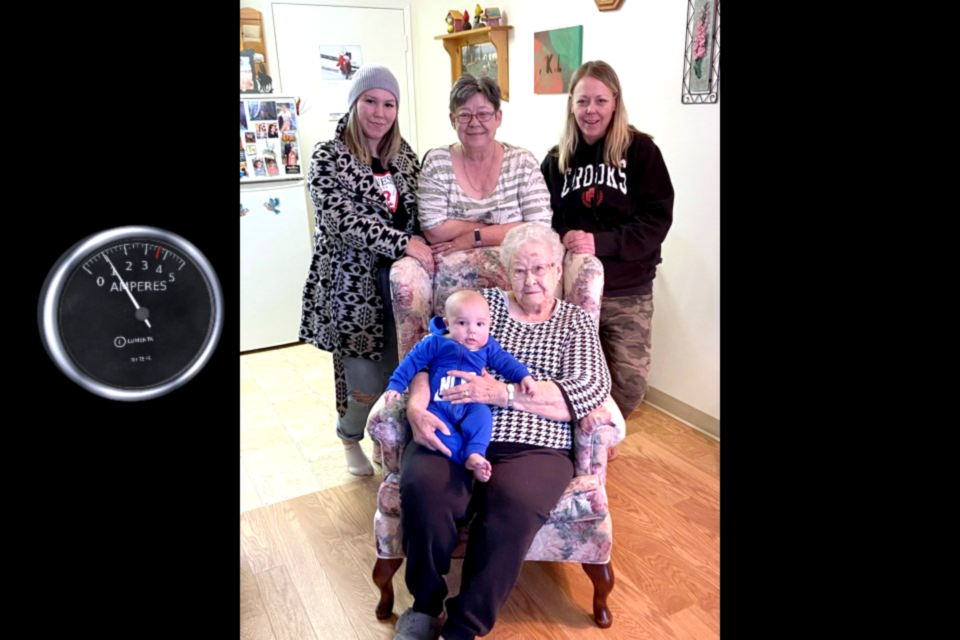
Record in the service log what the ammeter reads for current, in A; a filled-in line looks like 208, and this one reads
1
